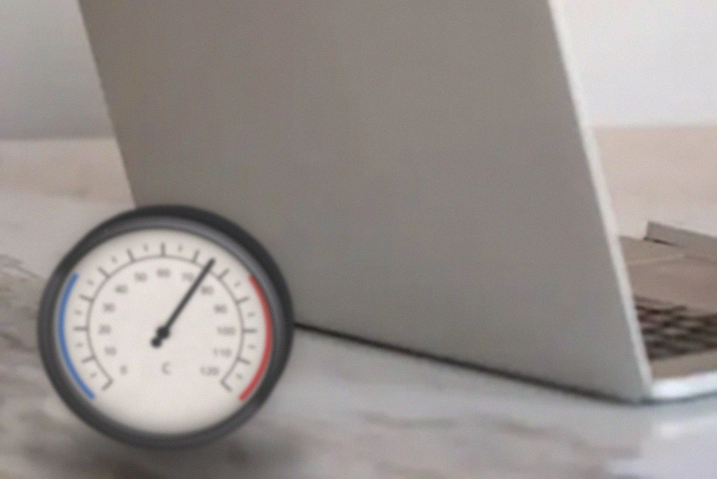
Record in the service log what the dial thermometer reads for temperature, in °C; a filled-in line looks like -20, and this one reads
75
